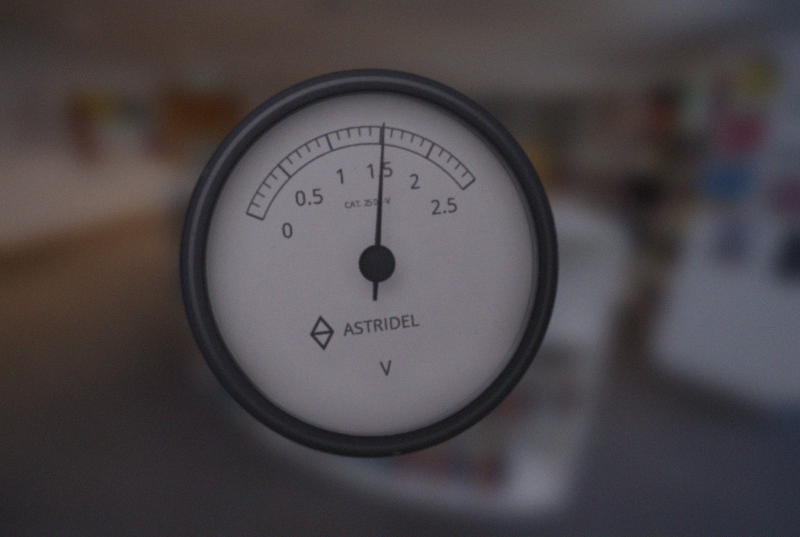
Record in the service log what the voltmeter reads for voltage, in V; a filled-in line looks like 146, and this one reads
1.5
